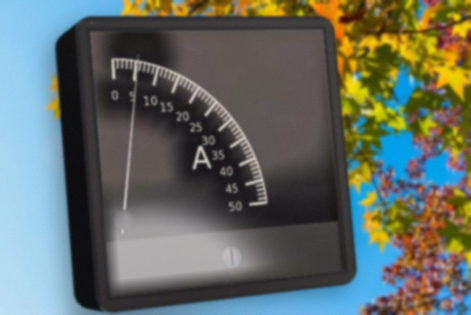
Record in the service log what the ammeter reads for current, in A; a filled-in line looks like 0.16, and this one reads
5
